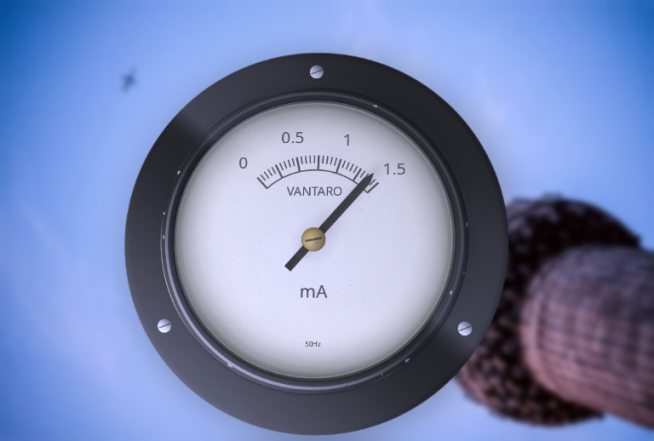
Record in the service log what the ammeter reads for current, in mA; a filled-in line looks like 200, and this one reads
1.4
